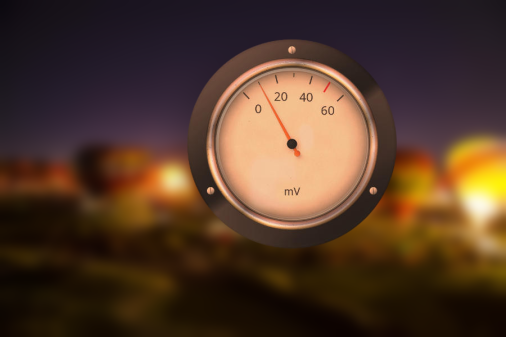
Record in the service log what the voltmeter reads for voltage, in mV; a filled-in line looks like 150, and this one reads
10
